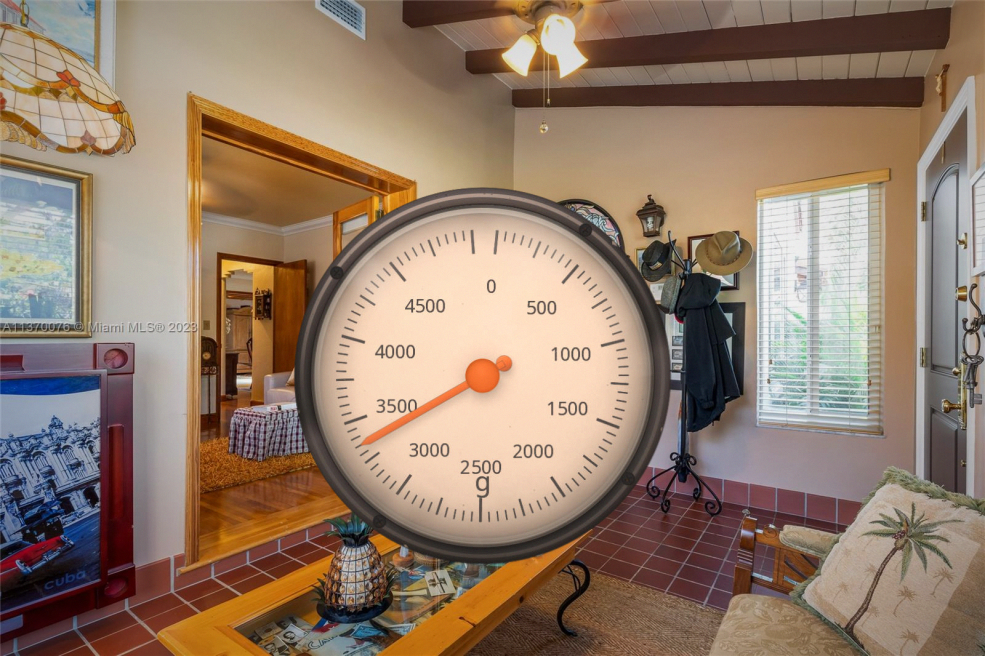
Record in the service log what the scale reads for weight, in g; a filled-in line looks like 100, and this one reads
3350
